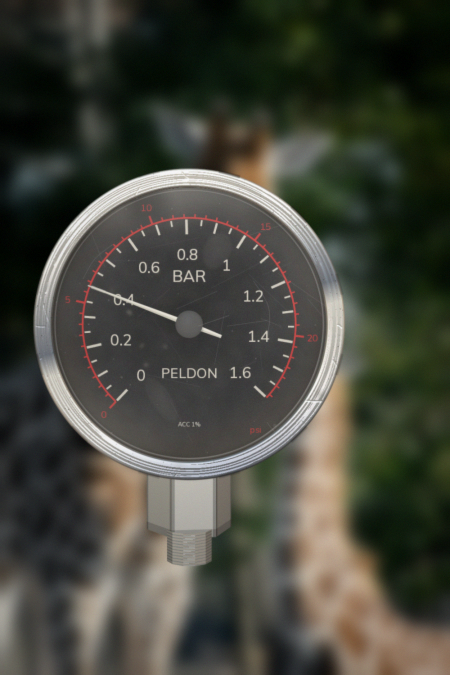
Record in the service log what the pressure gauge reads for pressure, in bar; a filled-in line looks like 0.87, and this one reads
0.4
